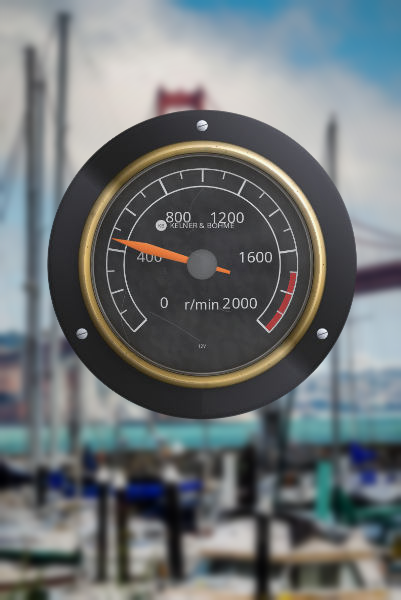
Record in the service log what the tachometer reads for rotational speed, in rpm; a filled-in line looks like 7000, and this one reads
450
